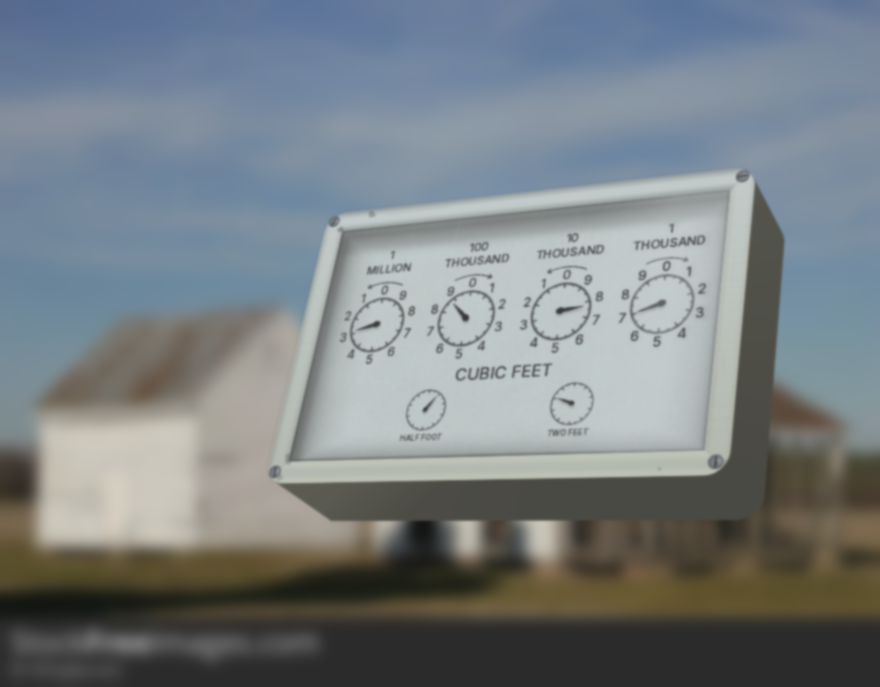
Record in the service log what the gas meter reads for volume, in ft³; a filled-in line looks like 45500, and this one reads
287700
